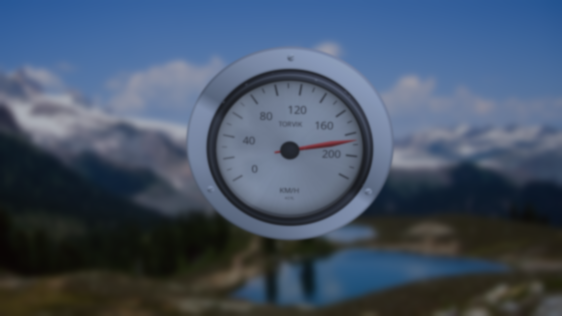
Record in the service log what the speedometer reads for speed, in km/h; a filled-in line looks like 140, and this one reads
185
